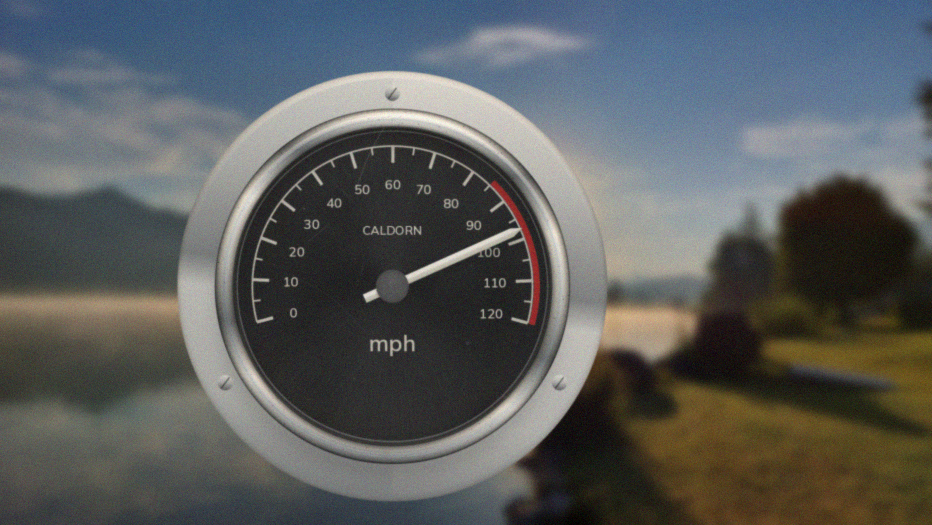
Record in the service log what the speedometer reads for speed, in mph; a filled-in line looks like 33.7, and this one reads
97.5
